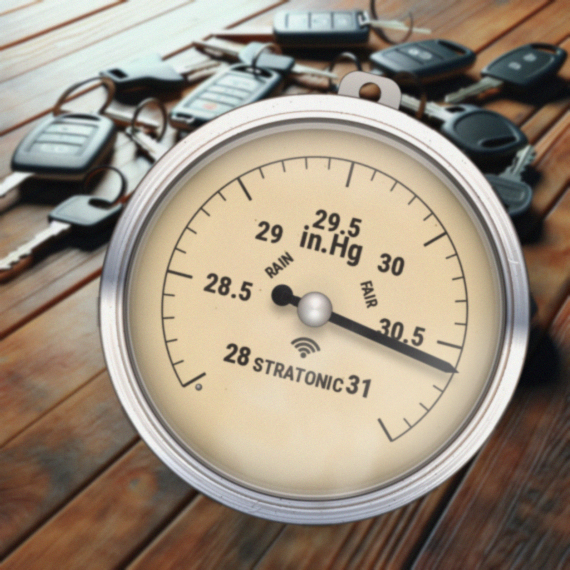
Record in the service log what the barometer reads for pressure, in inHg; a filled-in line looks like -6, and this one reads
30.6
